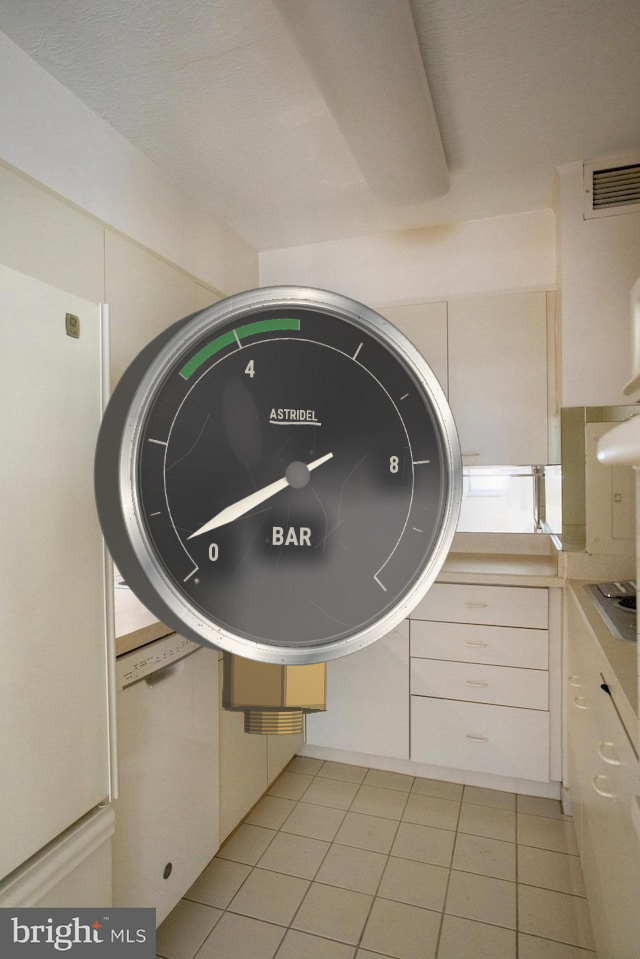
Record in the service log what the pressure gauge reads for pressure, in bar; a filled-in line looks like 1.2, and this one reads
0.5
